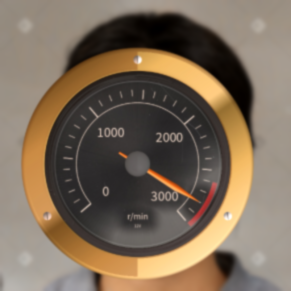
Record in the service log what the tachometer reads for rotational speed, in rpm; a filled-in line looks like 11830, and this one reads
2800
